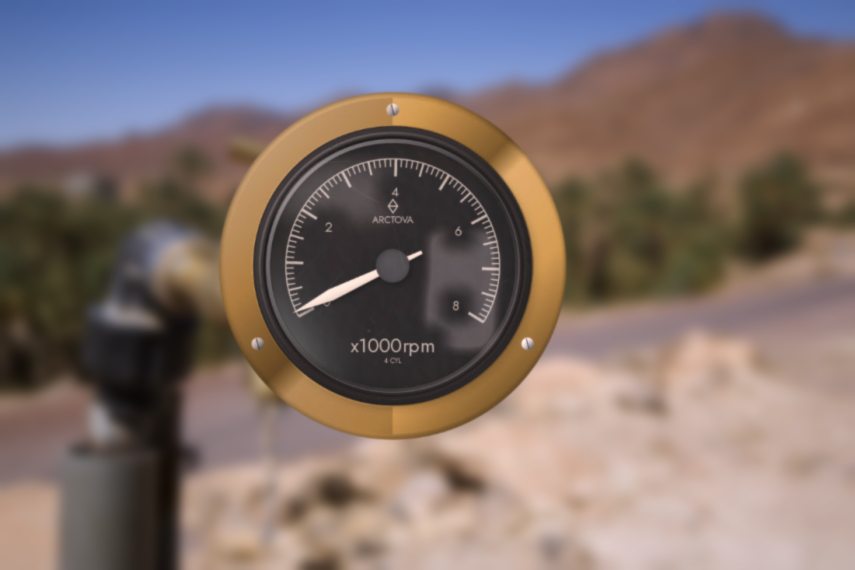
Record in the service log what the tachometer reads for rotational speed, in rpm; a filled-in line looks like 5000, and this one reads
100
